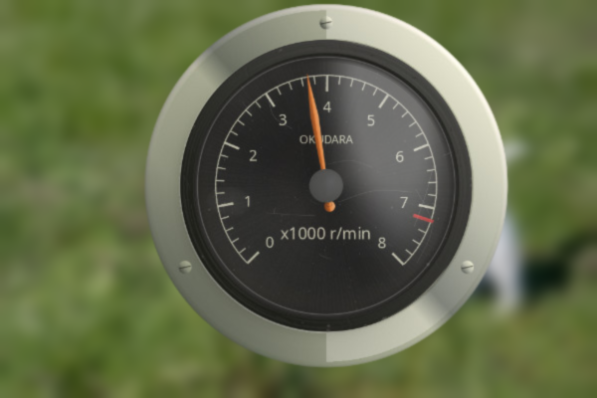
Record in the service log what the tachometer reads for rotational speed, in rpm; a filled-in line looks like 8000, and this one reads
3700
